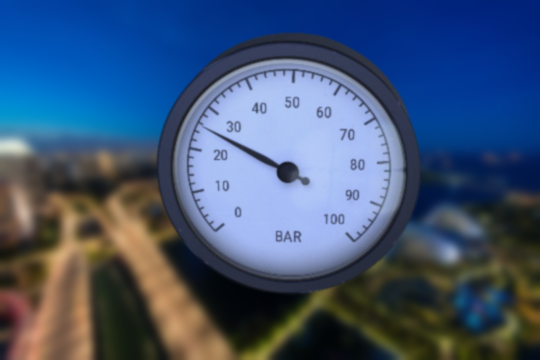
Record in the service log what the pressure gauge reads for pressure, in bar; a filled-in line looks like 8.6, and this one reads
26
